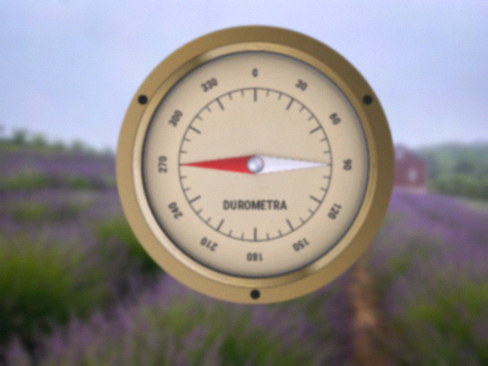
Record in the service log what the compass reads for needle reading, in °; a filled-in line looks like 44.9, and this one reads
270
